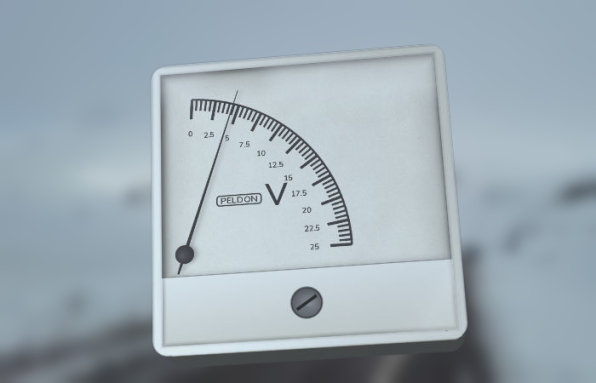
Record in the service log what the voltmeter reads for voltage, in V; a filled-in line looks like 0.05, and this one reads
4.5
